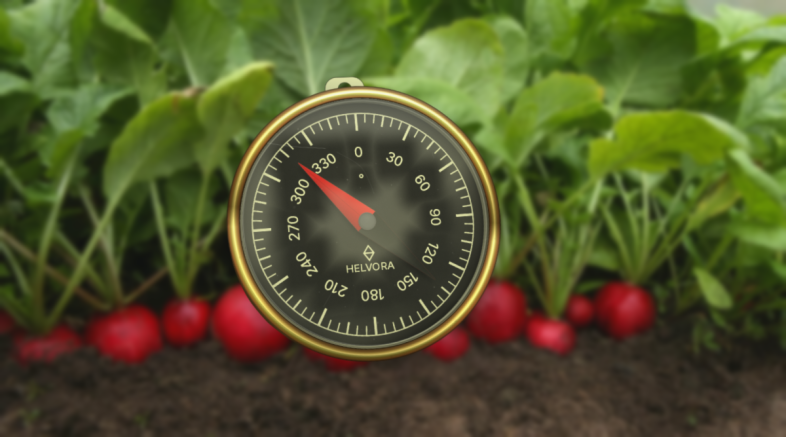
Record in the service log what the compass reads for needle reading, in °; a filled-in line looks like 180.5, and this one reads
315
